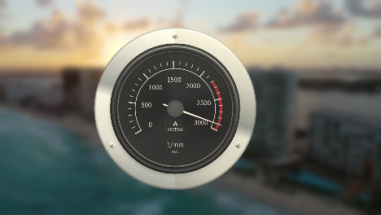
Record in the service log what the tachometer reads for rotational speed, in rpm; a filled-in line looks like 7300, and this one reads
2900
